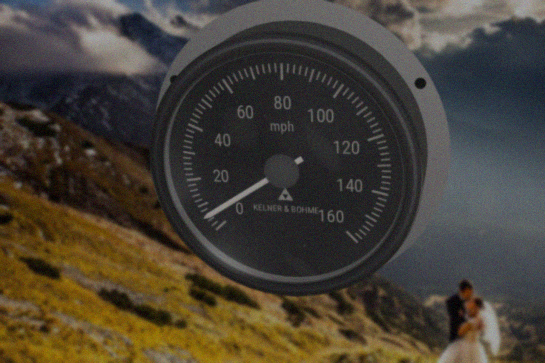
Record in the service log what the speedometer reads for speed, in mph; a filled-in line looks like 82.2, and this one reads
6
